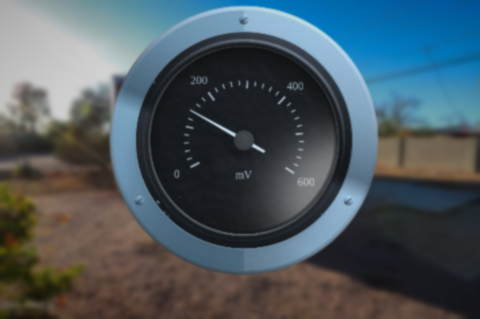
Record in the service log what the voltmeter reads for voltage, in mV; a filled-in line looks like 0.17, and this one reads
140
